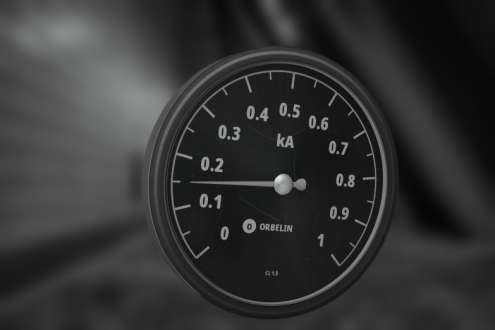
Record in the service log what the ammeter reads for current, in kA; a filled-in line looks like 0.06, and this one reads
0.15
